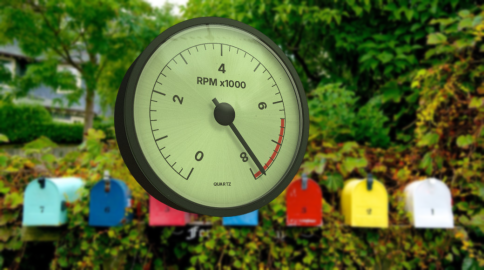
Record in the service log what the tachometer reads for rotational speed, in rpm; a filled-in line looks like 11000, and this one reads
7800
